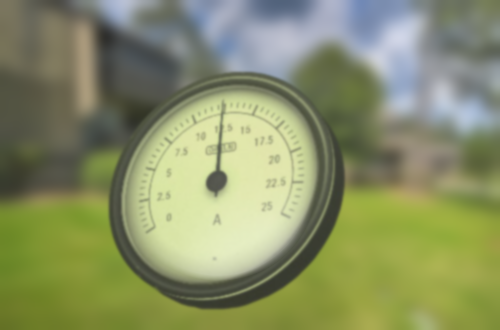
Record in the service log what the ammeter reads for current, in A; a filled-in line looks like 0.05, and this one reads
12.5
